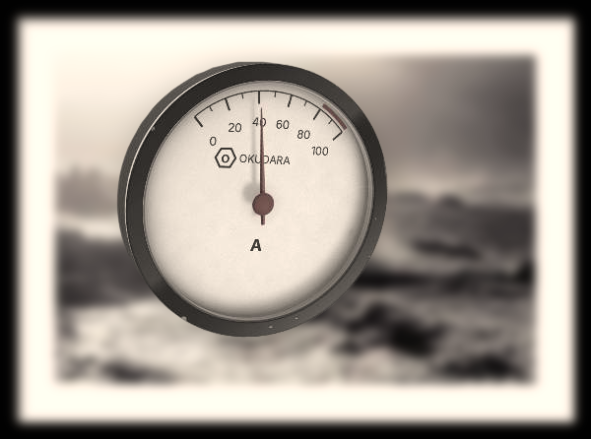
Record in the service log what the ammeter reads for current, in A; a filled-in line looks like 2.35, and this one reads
40
